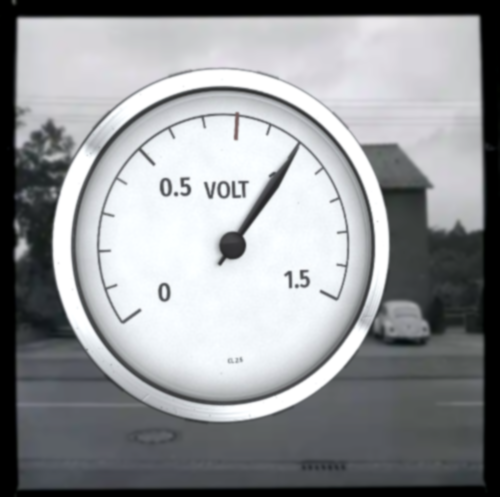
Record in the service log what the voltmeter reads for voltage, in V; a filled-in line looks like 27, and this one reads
1
